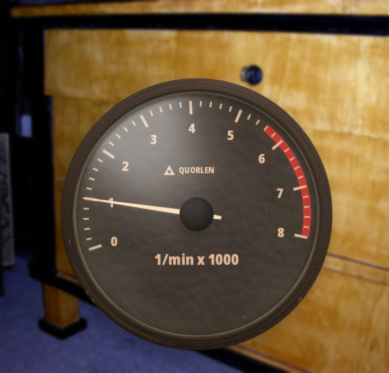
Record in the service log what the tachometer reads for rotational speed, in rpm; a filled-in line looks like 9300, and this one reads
1000
